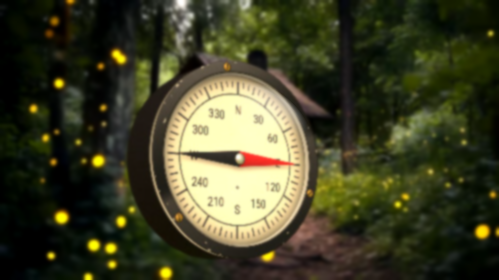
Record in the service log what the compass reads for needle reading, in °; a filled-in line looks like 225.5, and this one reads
90
